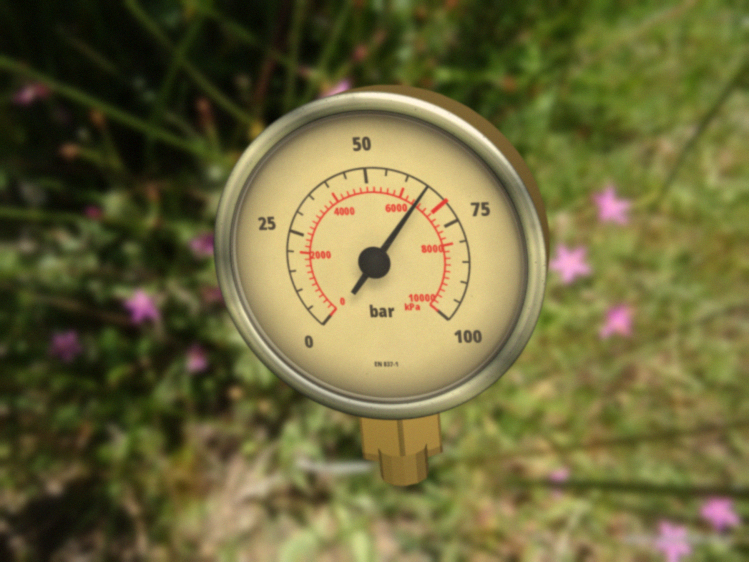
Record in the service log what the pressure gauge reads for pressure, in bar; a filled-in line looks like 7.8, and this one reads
65
